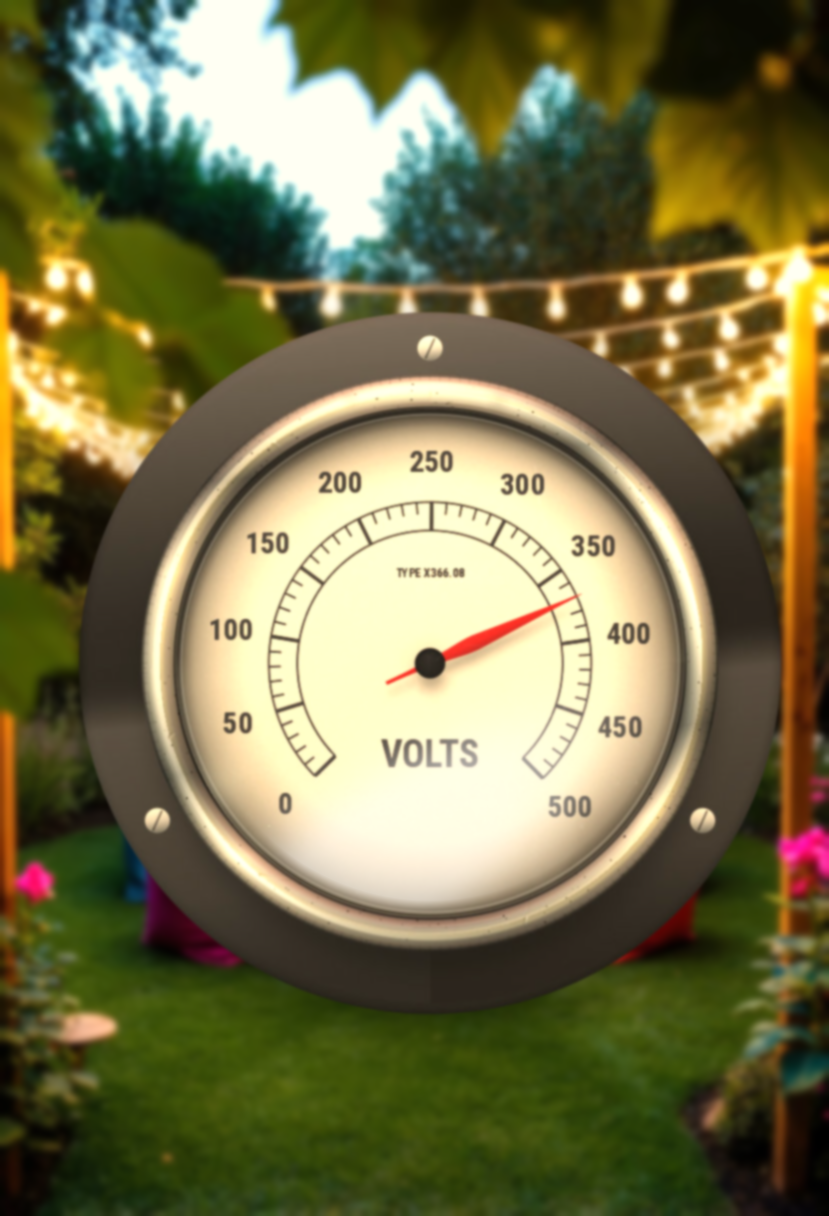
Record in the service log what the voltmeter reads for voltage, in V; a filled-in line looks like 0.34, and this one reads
370
